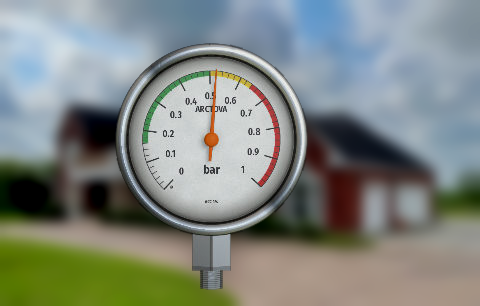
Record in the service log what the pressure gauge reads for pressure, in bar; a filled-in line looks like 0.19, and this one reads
0.52
